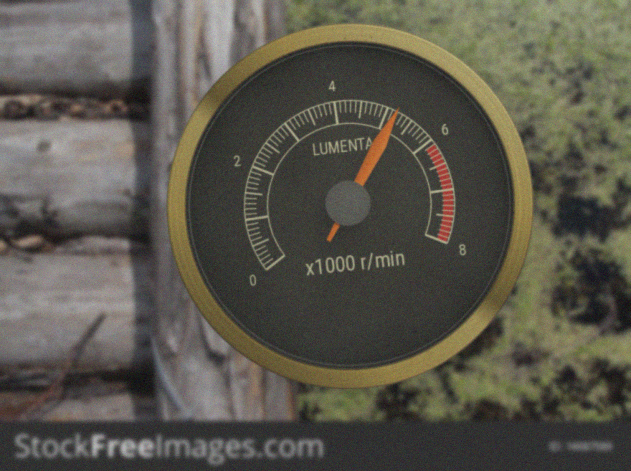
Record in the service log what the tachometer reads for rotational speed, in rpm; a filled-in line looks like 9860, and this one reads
5200
